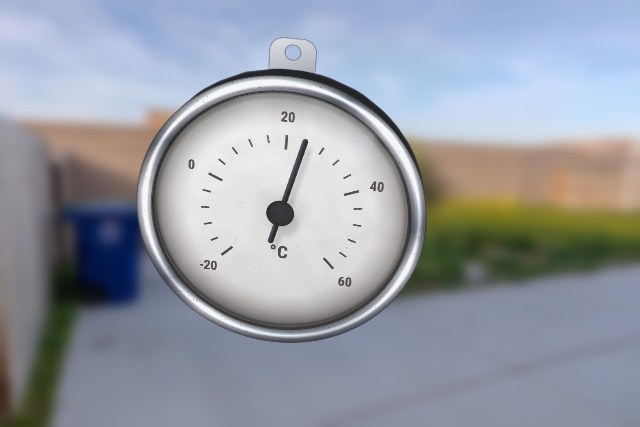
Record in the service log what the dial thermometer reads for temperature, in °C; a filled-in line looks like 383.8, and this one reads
24
